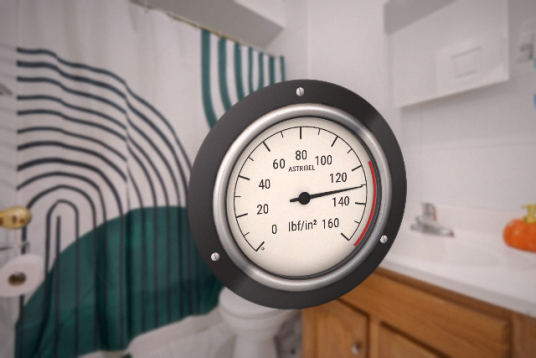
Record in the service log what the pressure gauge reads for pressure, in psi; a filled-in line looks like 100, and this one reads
130
